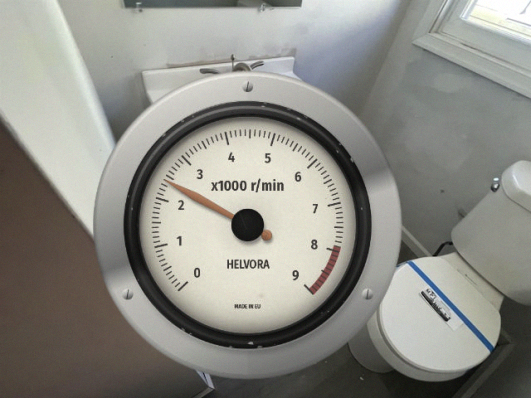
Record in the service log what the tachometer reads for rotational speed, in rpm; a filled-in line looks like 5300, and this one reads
2400
